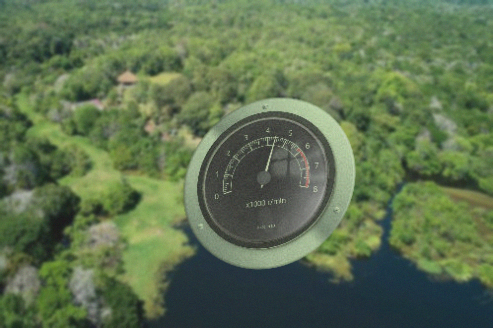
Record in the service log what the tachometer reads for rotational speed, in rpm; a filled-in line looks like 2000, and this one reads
4500
